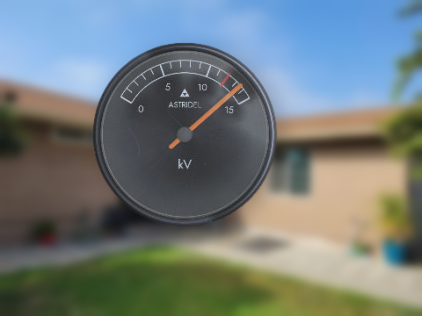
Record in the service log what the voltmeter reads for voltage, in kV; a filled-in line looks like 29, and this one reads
13.5
